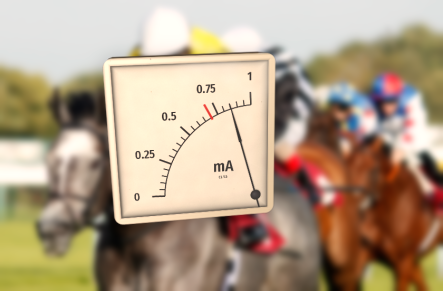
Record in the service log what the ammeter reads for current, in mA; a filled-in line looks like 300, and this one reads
0.85
